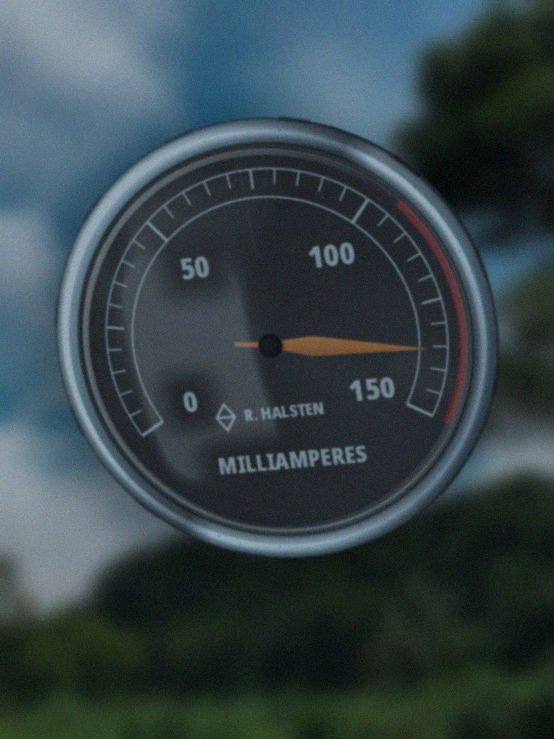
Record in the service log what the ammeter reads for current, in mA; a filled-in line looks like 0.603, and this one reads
135
